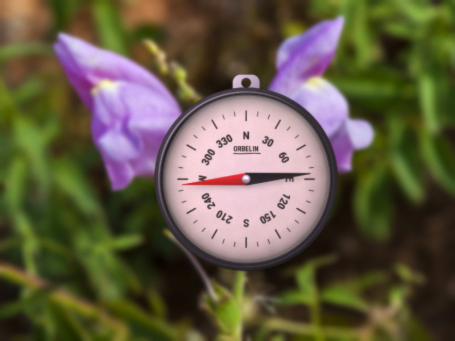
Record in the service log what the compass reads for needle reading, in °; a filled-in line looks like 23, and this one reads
265
